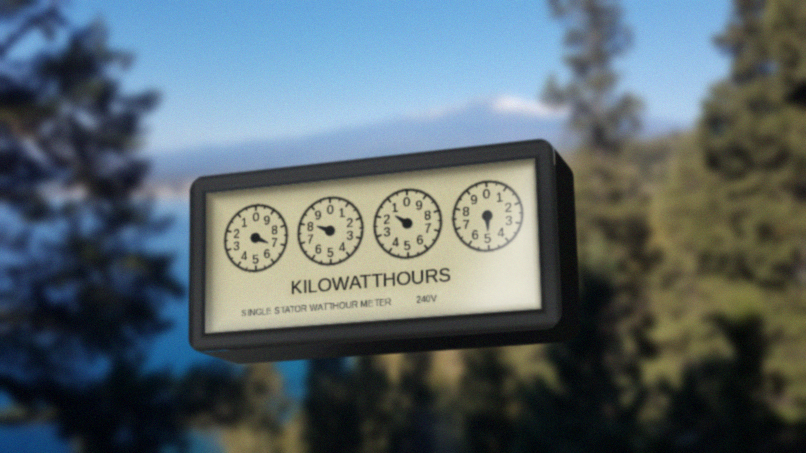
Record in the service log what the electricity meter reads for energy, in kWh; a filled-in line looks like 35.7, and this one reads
6815
